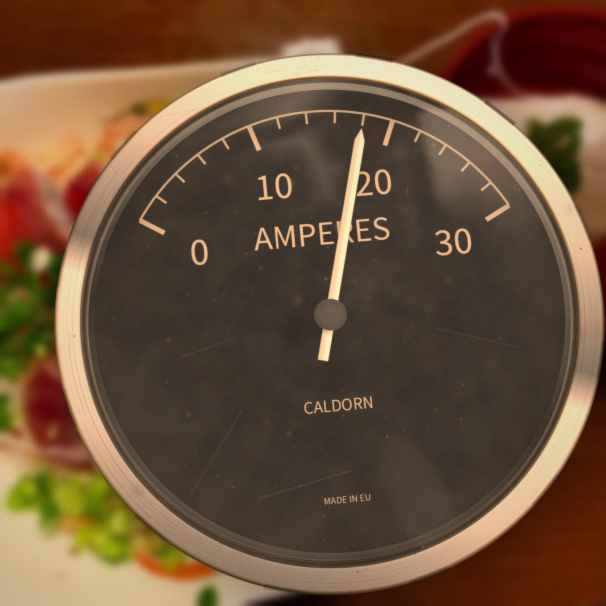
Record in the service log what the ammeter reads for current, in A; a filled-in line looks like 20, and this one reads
18
